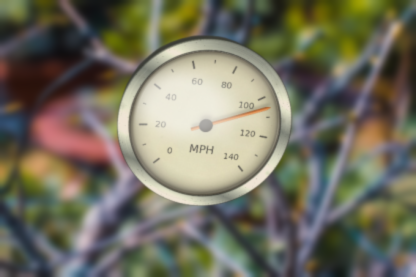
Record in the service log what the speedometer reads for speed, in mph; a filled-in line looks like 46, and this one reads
105
